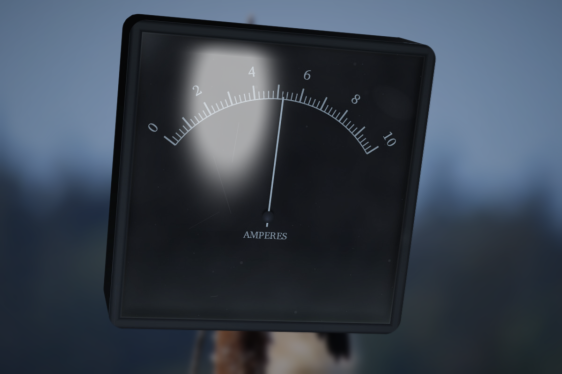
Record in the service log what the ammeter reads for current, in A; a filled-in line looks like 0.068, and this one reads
5.2
